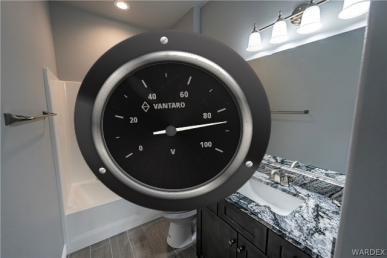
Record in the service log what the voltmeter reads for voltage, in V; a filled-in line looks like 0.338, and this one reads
85
